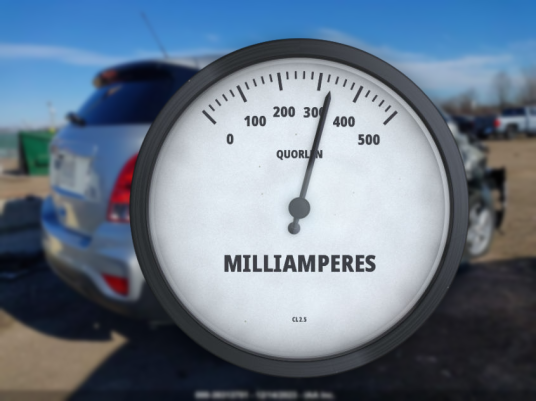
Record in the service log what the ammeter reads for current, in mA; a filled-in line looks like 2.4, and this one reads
330
